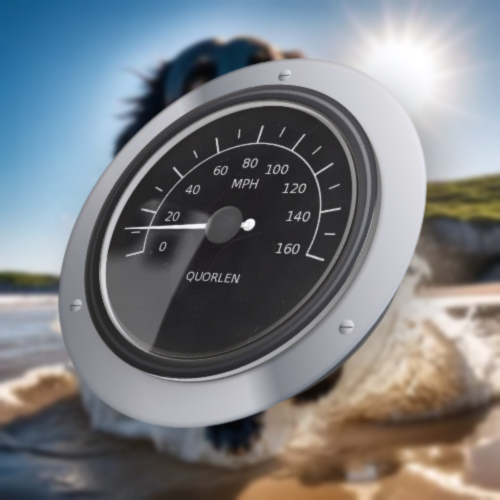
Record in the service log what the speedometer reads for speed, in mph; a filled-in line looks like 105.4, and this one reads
10
